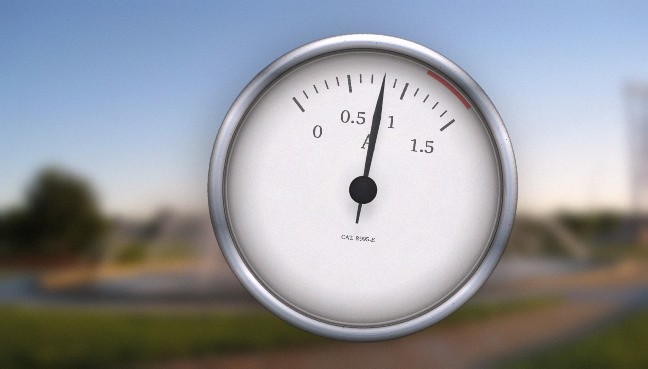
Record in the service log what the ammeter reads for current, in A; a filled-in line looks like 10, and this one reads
0.8
